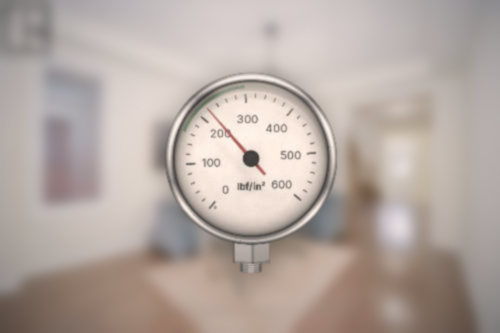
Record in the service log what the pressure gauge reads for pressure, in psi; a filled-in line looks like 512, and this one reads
220
